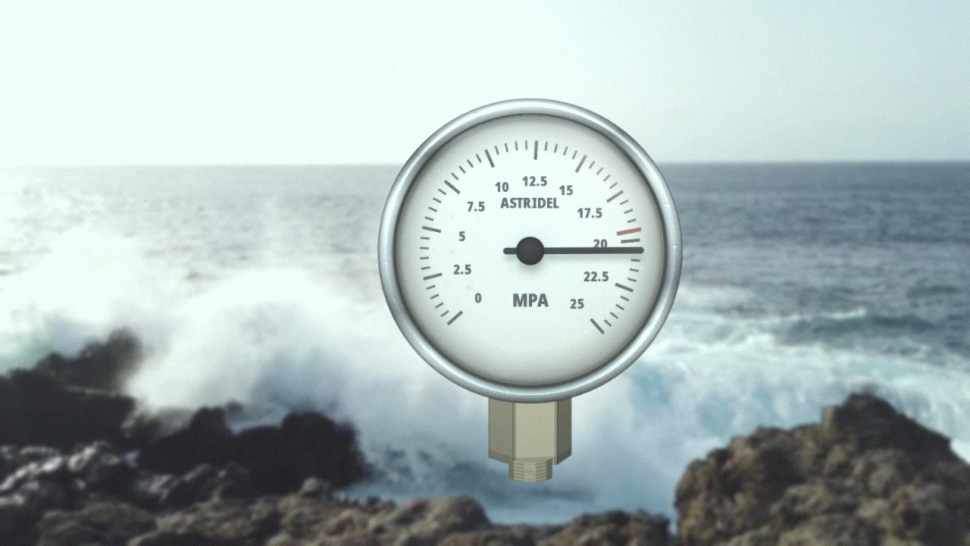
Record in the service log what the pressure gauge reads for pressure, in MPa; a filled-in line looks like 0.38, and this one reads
20.5
